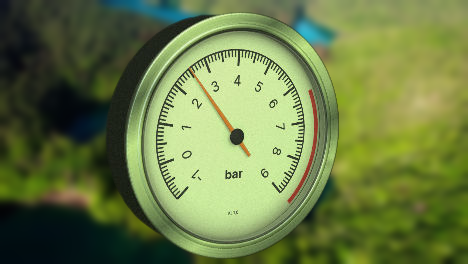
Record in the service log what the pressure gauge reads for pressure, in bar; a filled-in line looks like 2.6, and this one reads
2.5
